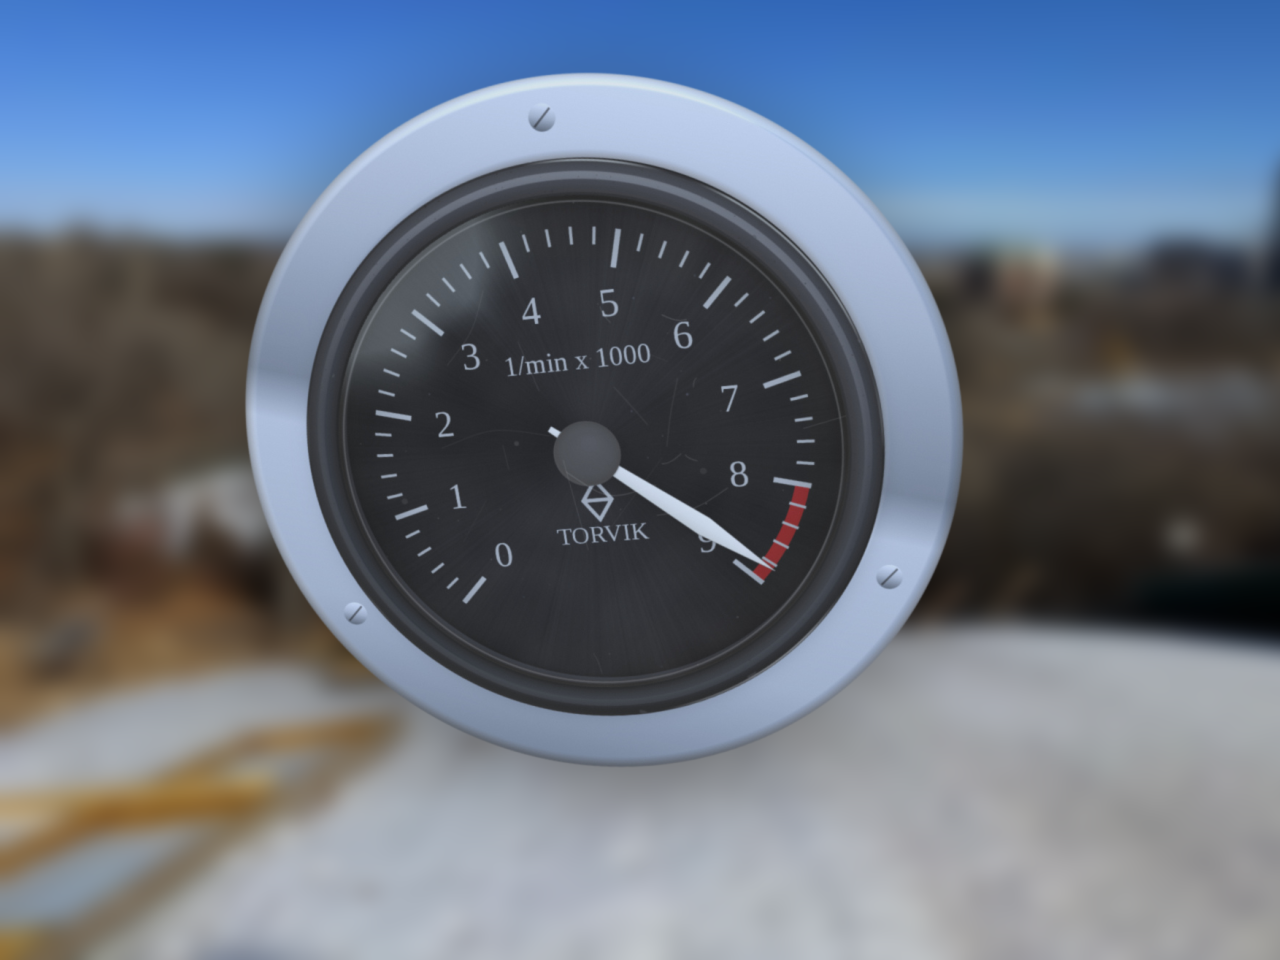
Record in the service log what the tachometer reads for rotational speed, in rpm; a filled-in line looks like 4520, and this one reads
8800
